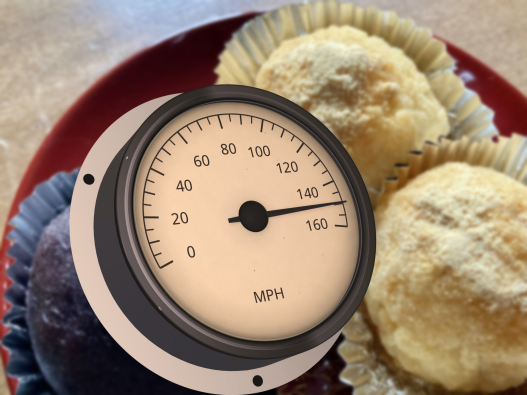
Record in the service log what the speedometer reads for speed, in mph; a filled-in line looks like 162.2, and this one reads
150
